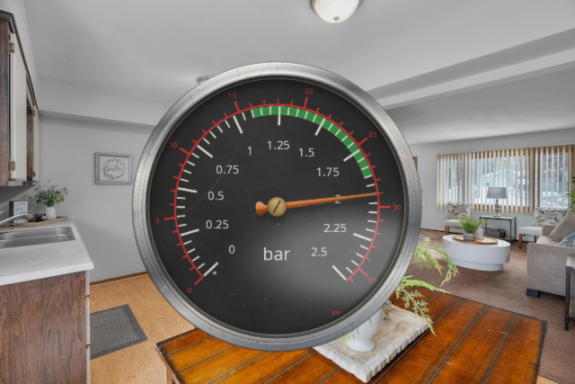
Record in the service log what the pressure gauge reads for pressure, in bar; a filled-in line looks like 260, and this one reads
2
